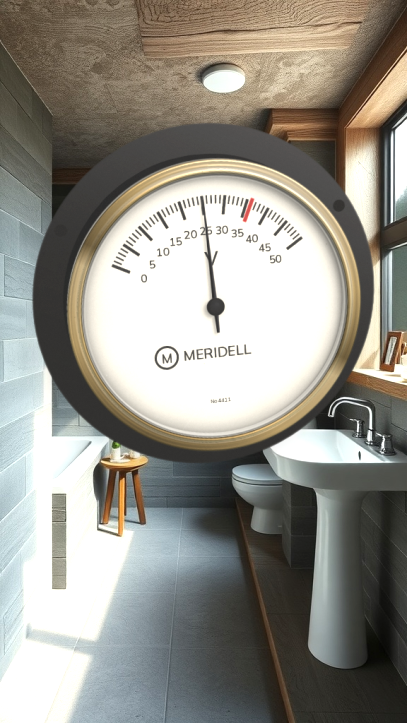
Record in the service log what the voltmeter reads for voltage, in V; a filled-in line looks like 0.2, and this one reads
25
